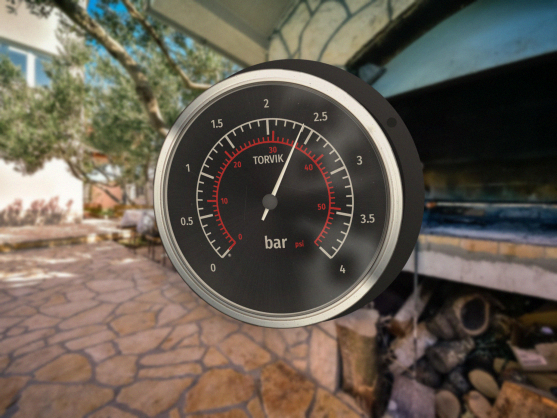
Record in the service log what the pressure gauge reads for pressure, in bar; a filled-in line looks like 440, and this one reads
2.4
